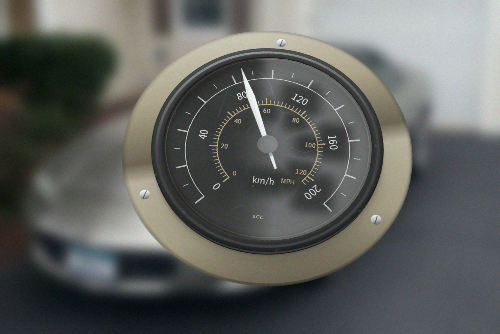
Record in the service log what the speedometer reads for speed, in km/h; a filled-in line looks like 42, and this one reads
85
